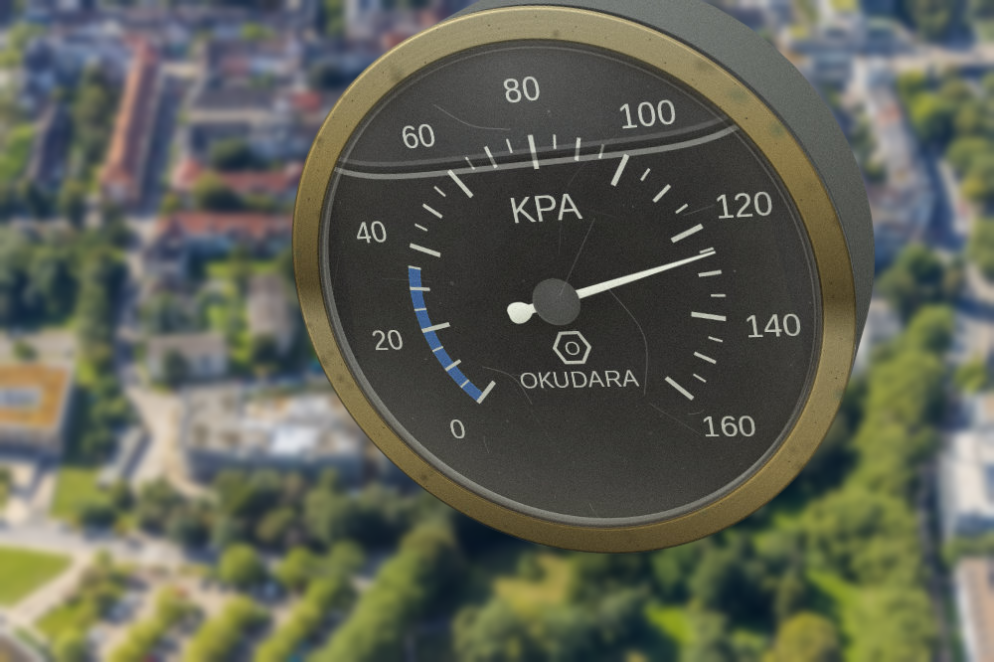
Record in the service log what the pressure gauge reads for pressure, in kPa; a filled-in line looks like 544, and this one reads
125
